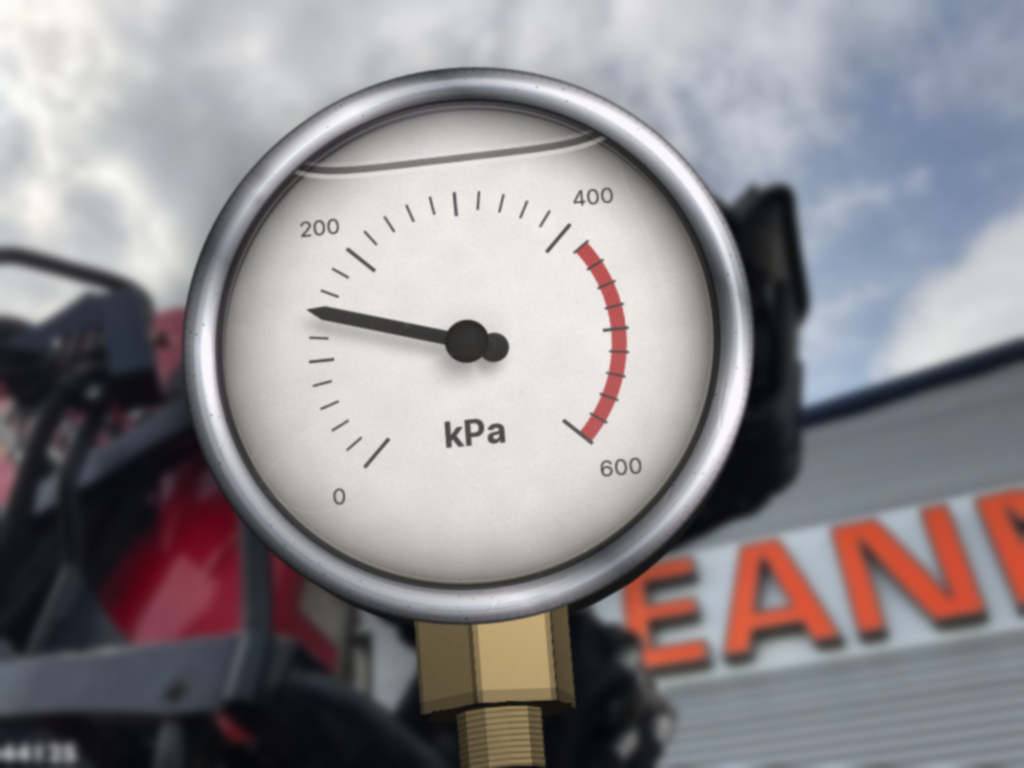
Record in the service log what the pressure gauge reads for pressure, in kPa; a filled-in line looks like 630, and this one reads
140
